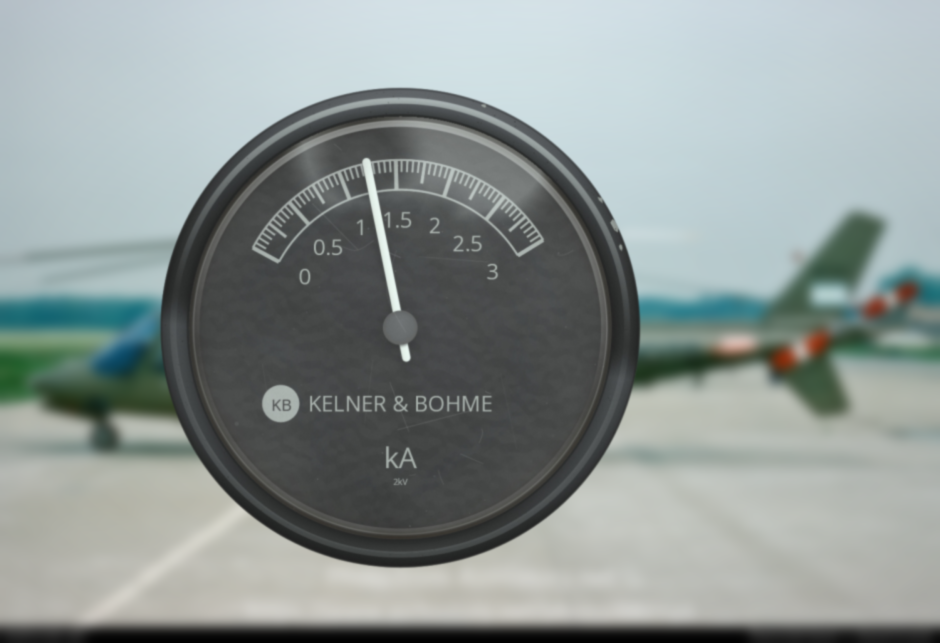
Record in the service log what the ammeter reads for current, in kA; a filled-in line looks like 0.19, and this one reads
1.25
